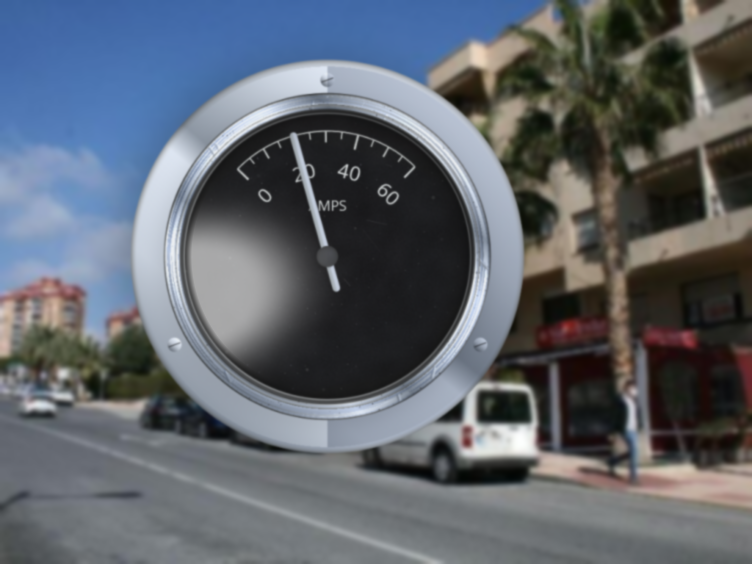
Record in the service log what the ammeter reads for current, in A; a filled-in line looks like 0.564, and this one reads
20
